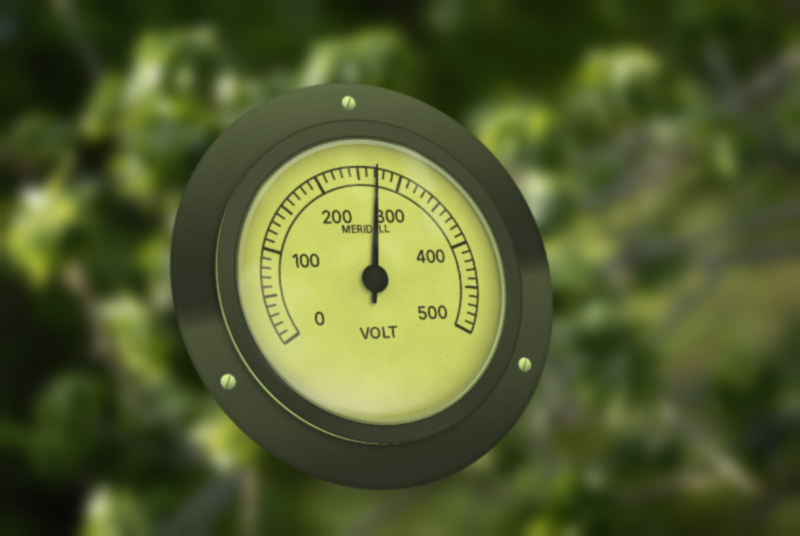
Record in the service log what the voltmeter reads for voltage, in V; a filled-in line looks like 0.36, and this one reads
270
